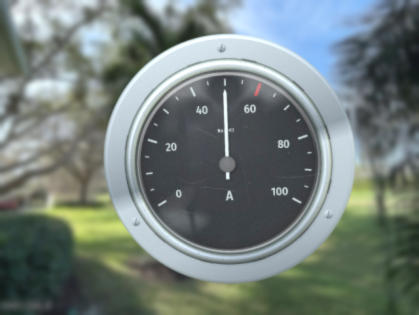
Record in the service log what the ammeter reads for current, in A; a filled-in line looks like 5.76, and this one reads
50
